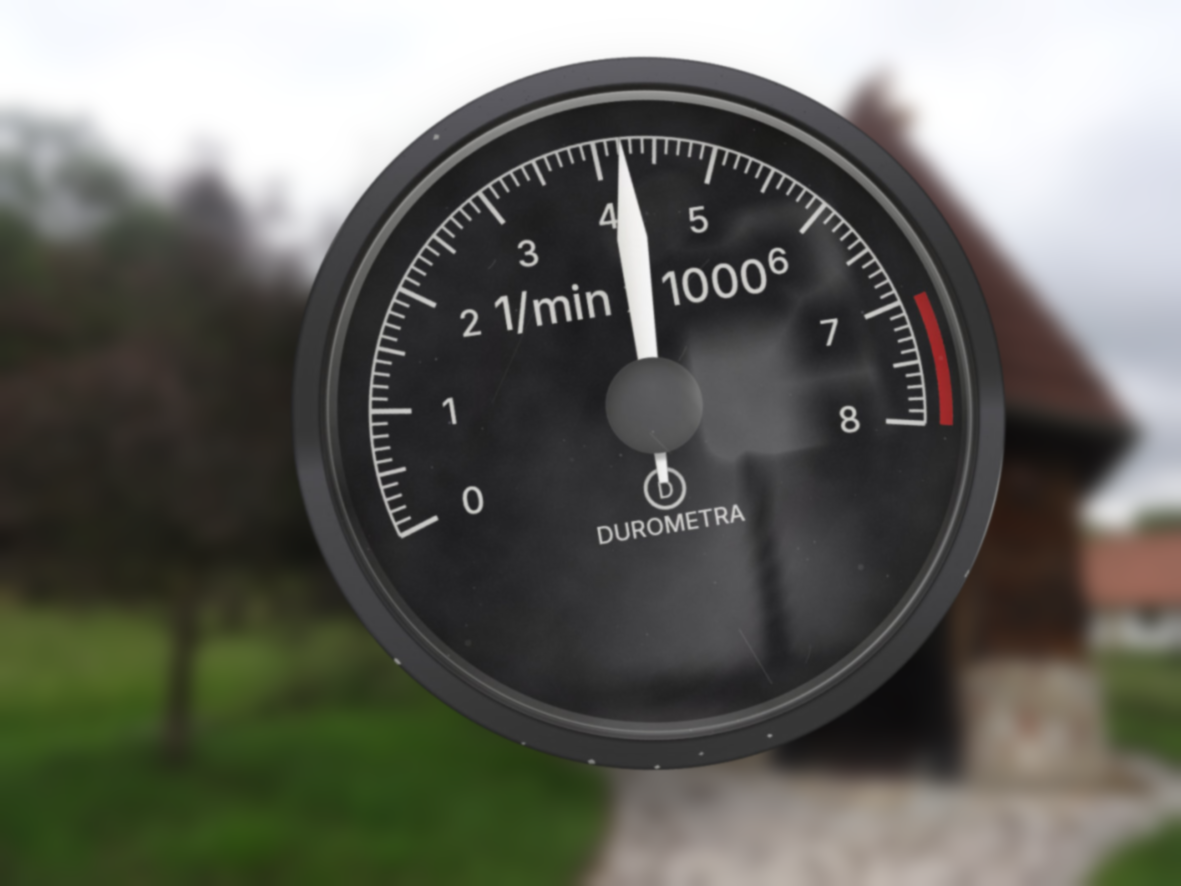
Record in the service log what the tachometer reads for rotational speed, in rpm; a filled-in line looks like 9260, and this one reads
4200
